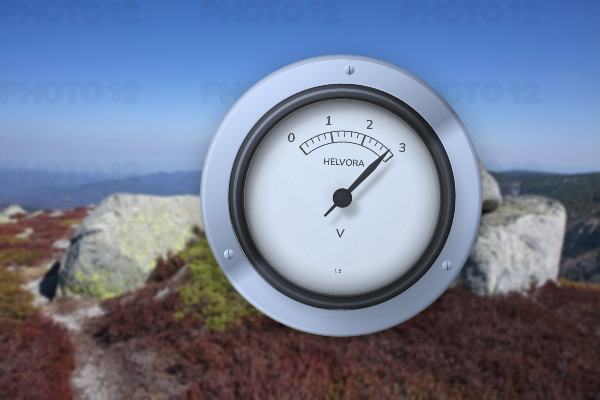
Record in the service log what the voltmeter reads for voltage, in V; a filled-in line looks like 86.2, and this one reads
2.8
